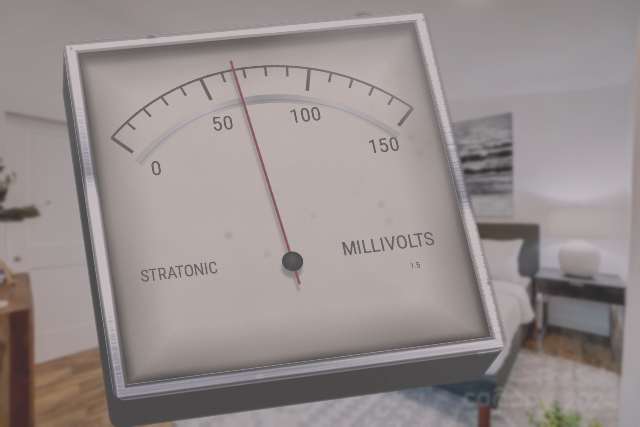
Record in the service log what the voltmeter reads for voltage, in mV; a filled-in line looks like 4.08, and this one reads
65
